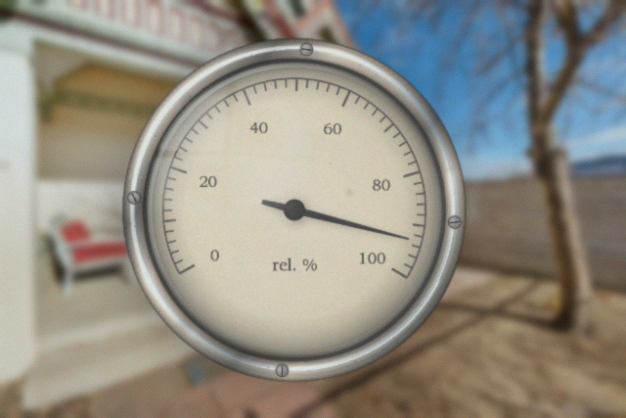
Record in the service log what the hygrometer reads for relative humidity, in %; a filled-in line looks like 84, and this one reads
93
